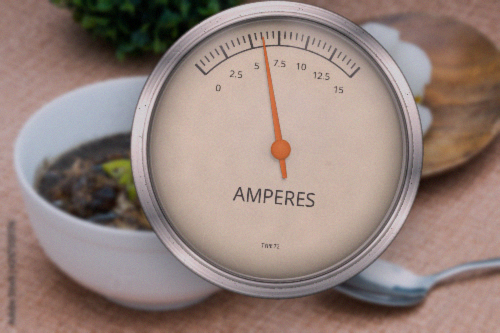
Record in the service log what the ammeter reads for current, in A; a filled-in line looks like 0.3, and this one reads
6
